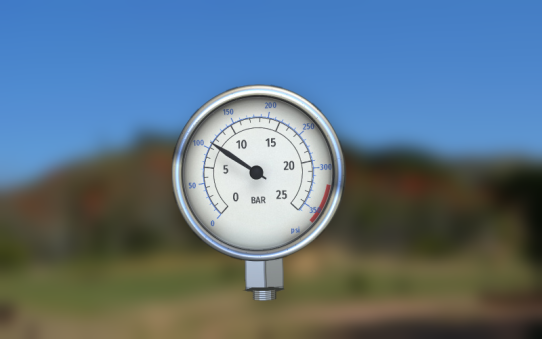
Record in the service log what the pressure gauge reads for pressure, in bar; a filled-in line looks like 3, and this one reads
7.5
